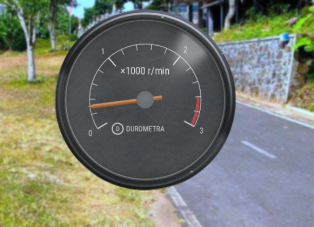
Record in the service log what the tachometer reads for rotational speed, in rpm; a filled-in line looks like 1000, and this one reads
300
